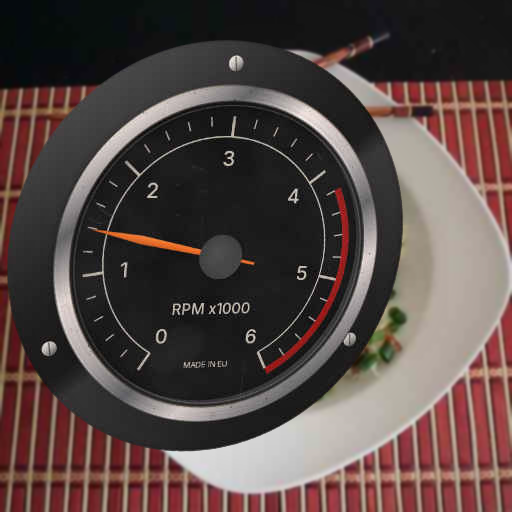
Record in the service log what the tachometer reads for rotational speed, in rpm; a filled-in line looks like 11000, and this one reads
1400
